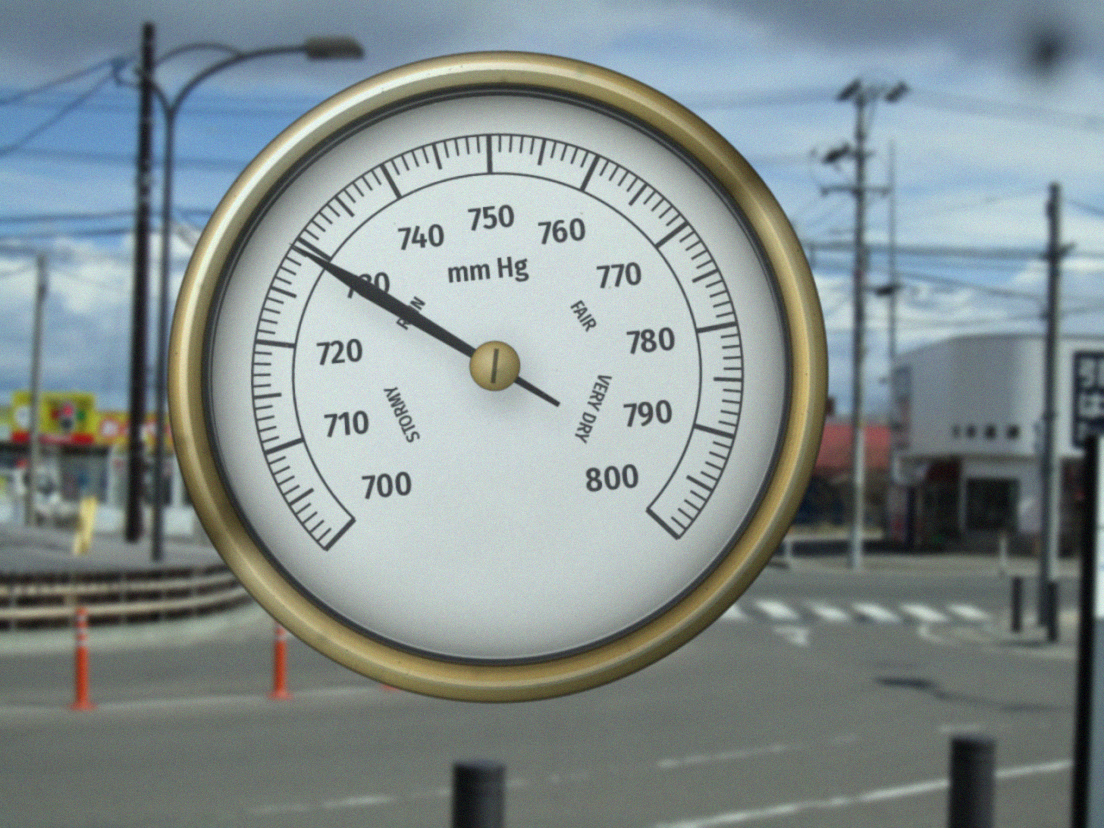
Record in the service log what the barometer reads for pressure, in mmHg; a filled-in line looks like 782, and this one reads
729
